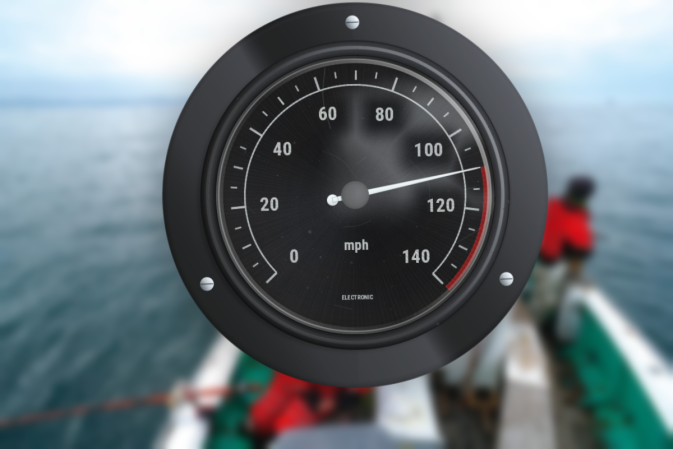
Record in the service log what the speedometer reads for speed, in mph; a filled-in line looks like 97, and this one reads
110
